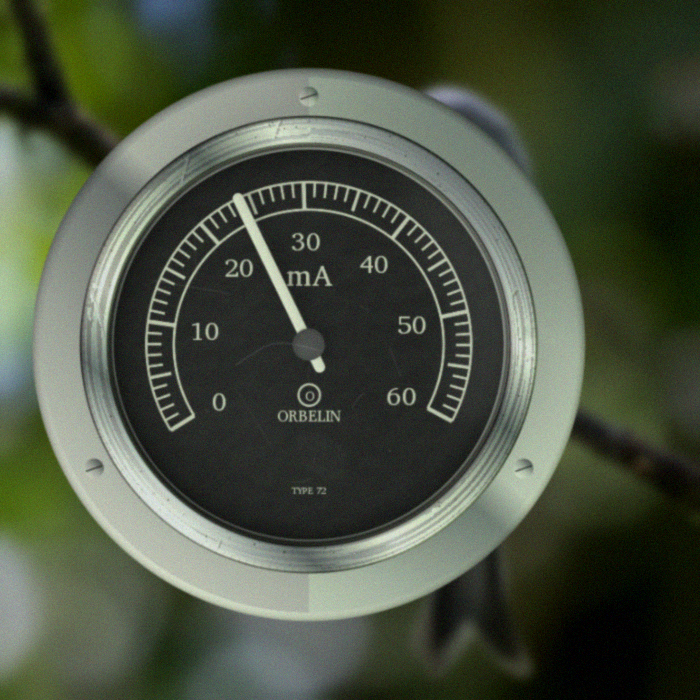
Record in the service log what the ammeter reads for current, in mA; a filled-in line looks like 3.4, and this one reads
24
